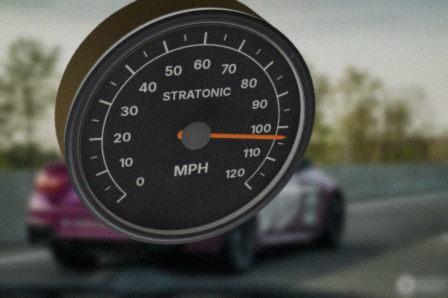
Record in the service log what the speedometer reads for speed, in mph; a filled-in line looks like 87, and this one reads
102.5
